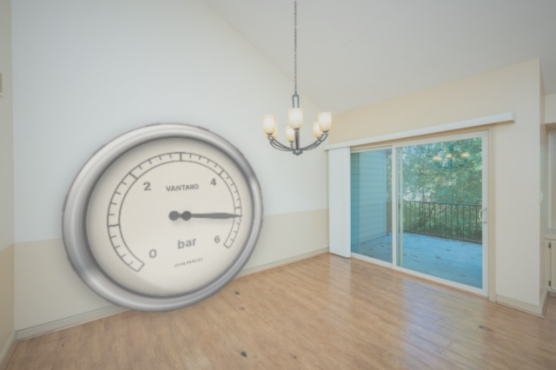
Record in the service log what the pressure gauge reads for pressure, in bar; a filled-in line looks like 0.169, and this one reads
5.2
